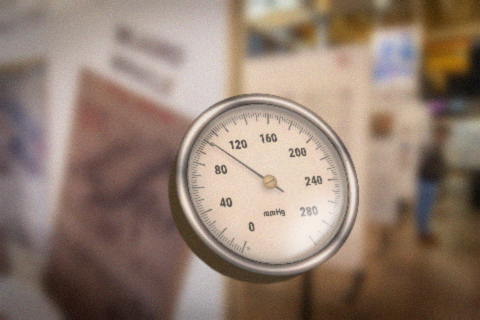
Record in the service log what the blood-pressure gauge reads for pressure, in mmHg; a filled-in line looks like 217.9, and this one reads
100
